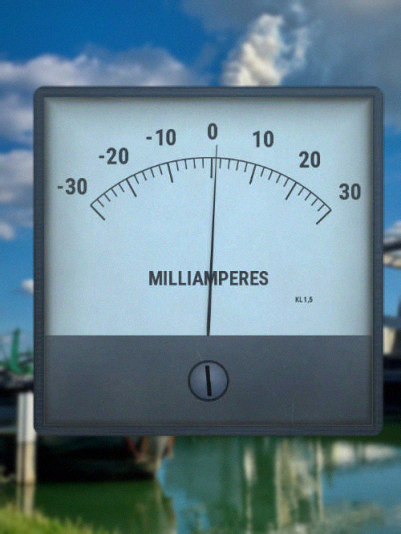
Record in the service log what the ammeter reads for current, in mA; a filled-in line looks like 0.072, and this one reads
1
